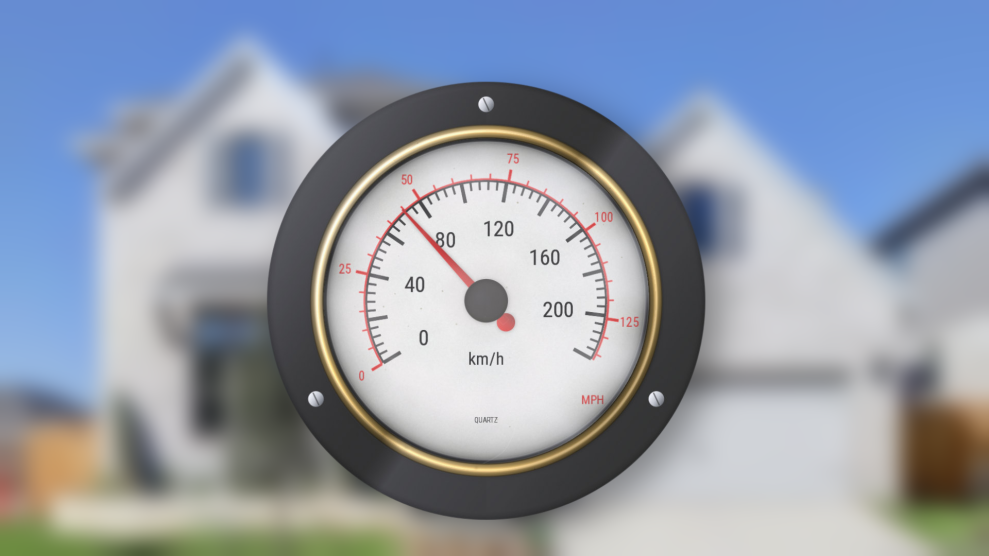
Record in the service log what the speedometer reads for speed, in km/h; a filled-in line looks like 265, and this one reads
72
